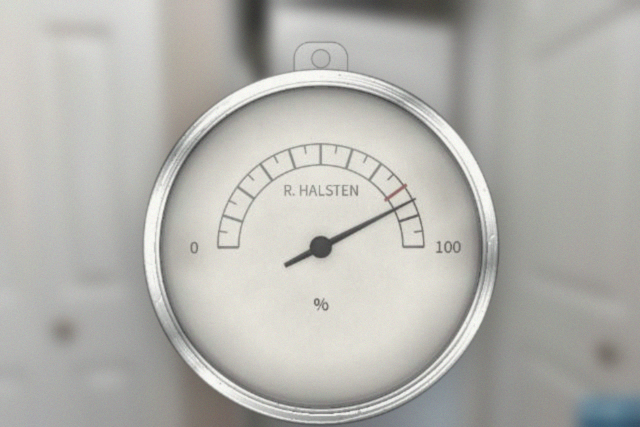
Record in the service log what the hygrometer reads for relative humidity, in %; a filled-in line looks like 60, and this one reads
85
